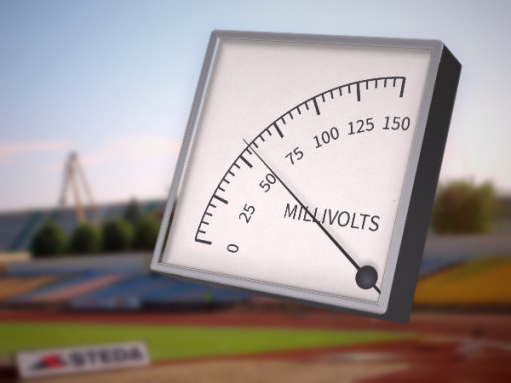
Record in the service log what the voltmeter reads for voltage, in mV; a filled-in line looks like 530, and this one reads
57.5
